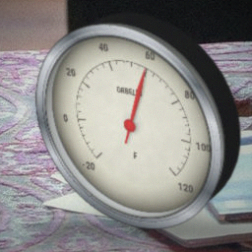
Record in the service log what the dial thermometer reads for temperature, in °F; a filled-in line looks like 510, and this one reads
60
